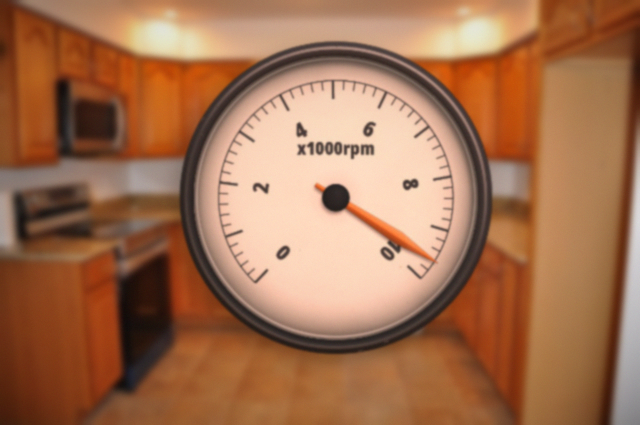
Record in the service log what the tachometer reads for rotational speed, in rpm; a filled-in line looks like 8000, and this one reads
9600
